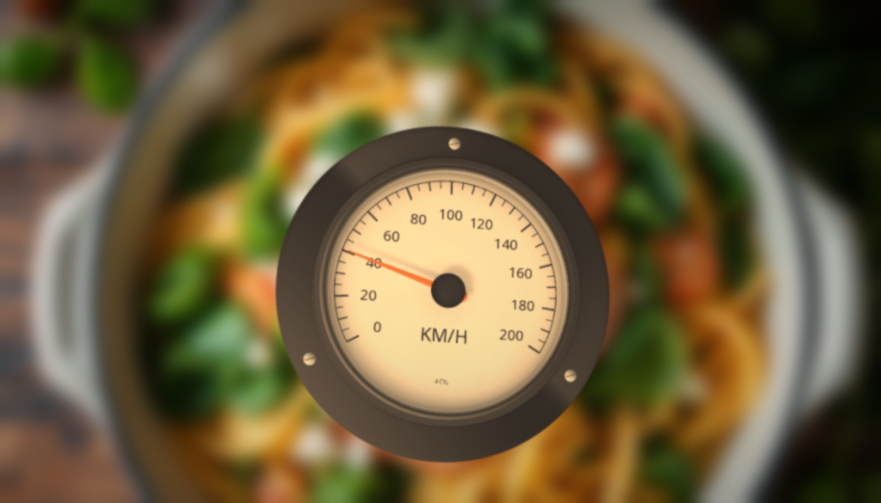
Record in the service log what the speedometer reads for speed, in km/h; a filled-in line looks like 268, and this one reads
40
